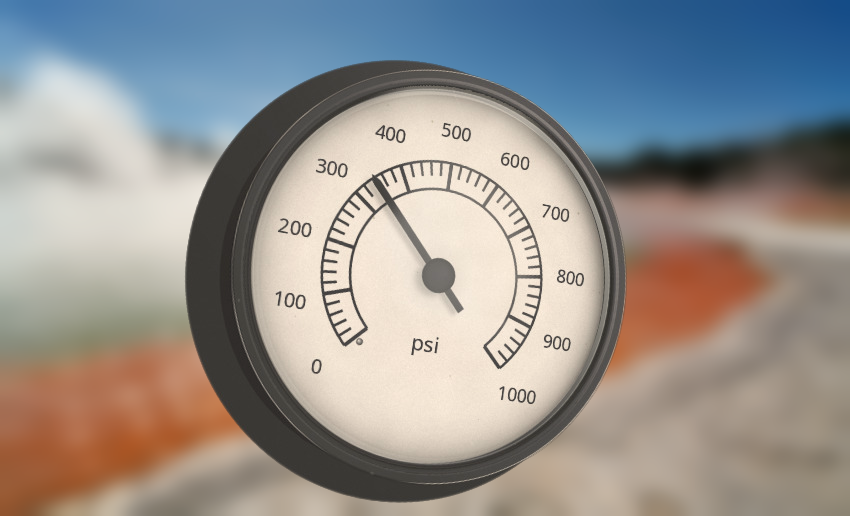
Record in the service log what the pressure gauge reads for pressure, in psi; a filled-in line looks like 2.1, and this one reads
340
